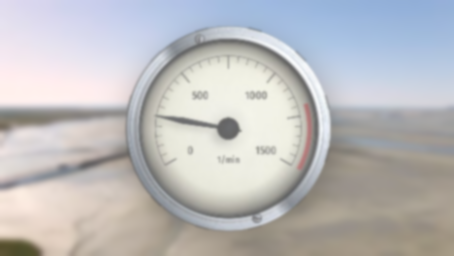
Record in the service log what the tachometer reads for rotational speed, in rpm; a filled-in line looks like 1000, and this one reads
250
